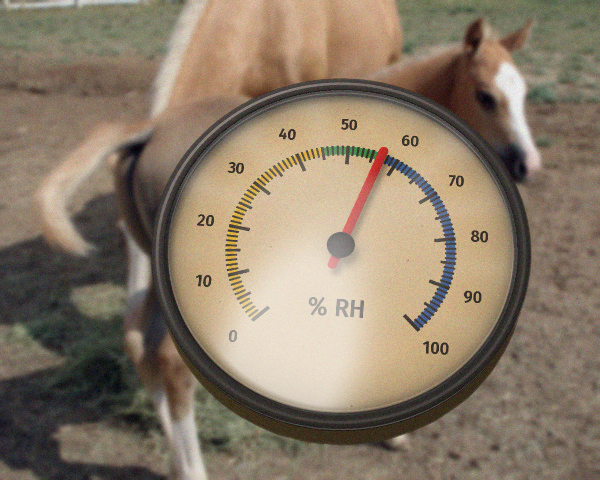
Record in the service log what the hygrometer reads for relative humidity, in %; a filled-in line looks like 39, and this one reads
57
